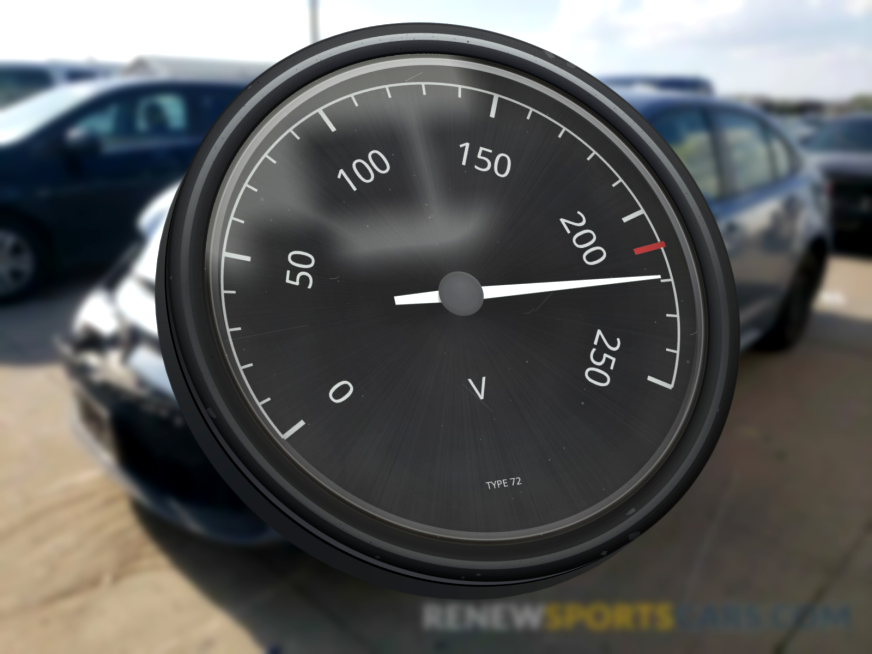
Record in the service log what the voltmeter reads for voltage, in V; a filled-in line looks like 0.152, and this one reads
220
